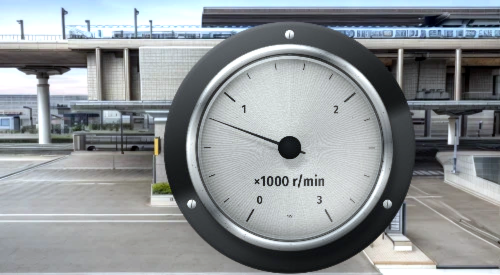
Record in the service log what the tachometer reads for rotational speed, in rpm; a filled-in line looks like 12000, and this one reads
800
